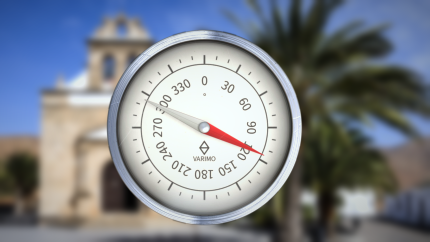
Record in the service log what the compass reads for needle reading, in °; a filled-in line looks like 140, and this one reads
115
